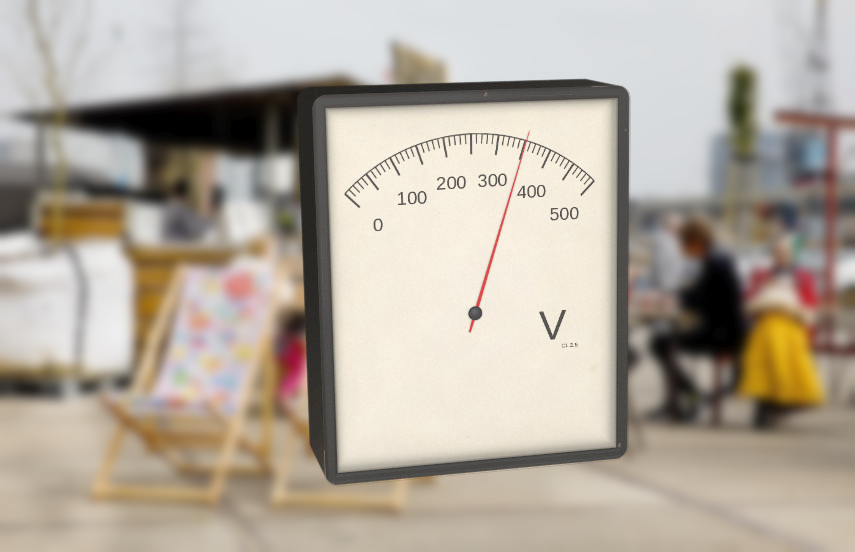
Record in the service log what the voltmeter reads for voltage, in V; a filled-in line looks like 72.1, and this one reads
350
